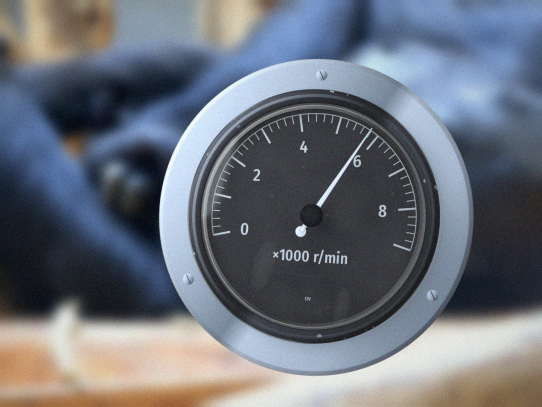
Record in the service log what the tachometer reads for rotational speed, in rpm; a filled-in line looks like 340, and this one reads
5800
